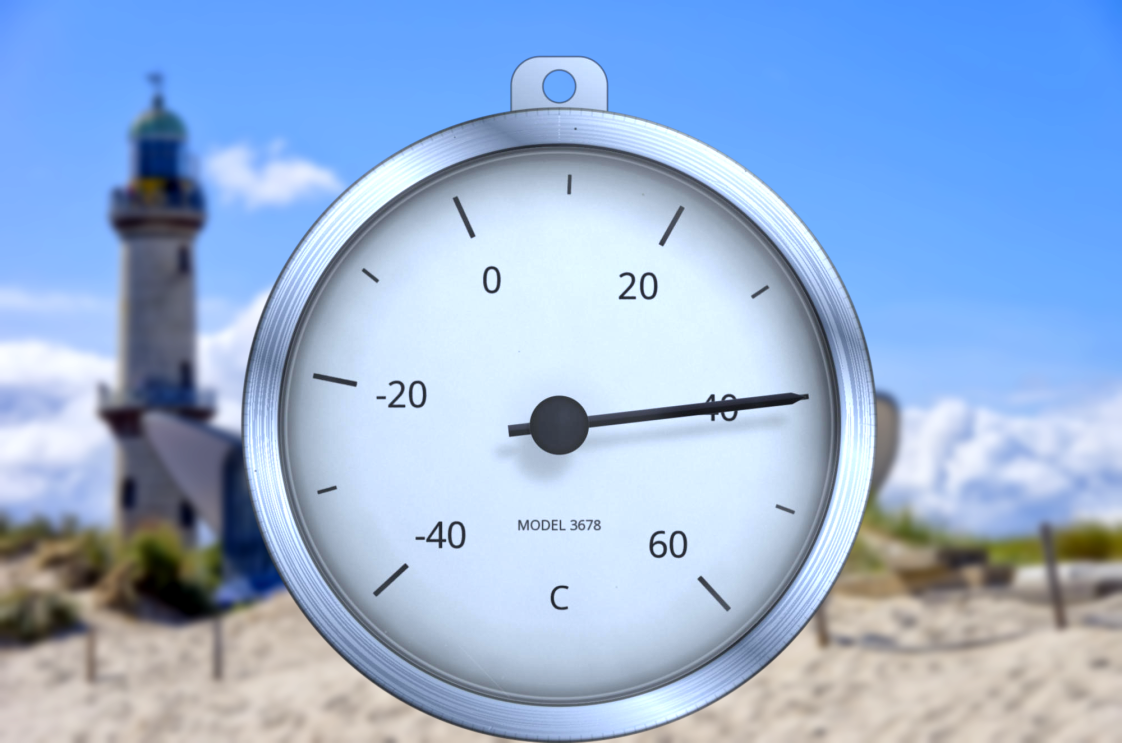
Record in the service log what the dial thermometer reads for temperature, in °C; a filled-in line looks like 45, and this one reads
40
